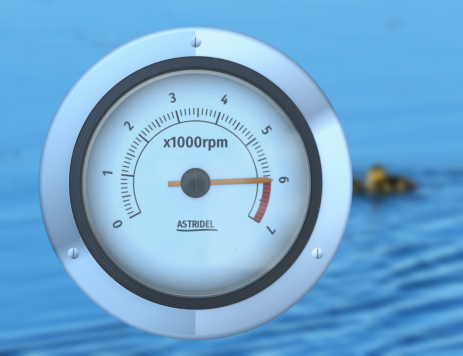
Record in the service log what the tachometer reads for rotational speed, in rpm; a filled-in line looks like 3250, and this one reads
6000
